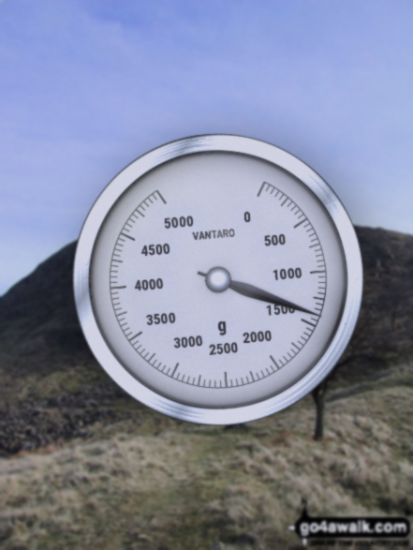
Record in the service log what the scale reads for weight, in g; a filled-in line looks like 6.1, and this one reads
1400
